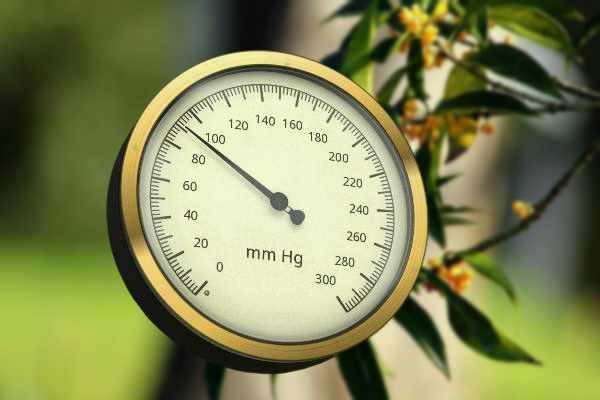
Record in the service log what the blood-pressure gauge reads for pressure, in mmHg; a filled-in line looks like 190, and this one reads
90
